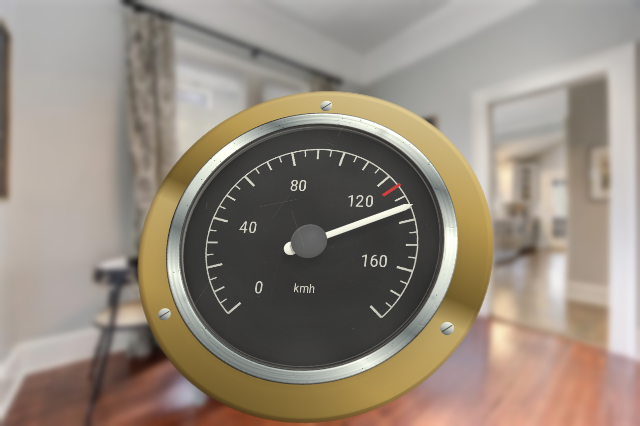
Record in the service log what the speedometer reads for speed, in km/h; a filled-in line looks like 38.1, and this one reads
135
